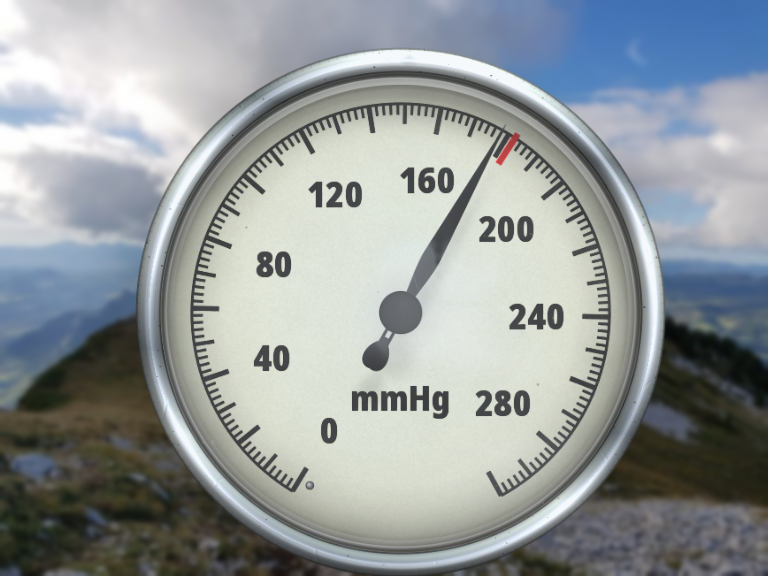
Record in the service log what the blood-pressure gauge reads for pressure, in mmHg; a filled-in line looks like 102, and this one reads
178
